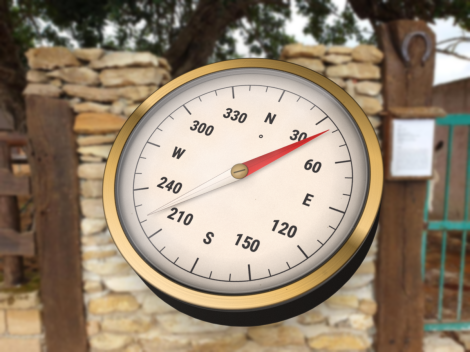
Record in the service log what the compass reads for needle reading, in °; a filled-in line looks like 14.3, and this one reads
40
